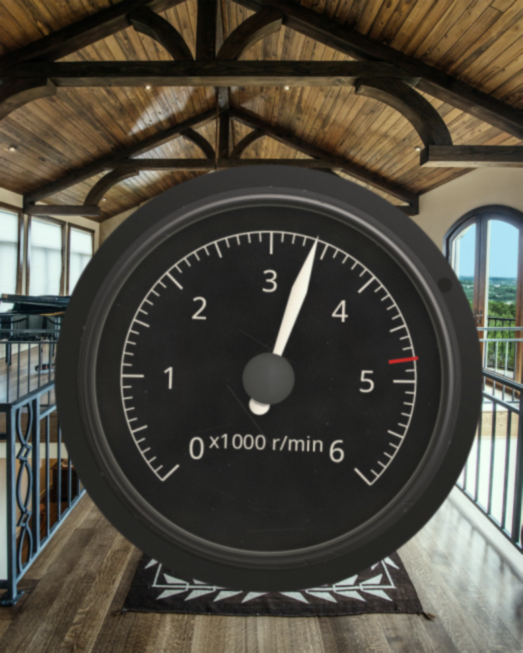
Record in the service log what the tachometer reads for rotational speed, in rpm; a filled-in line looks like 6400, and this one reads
3400
